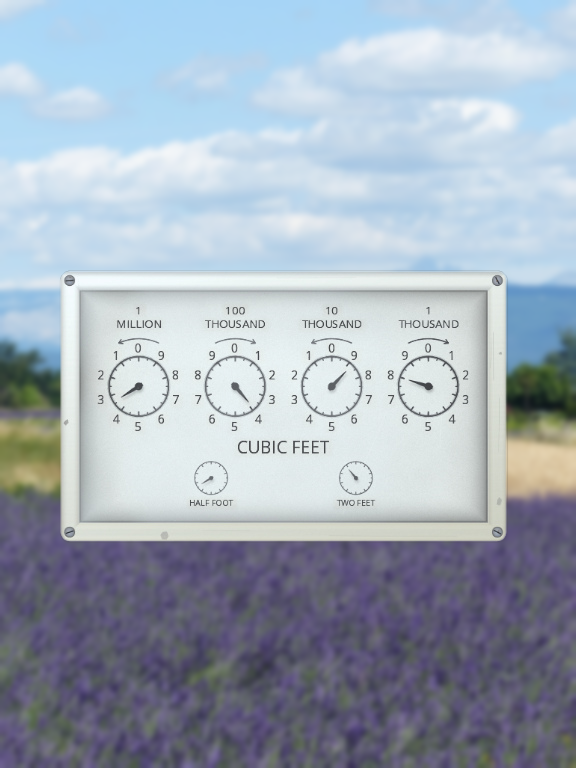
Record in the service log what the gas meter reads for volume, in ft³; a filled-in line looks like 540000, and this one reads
338800
